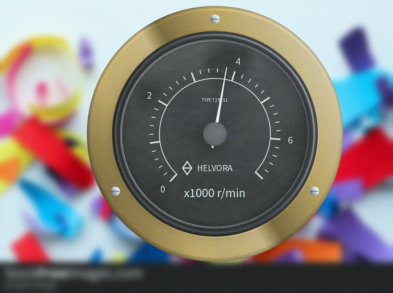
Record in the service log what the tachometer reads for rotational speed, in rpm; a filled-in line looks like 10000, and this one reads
3800
